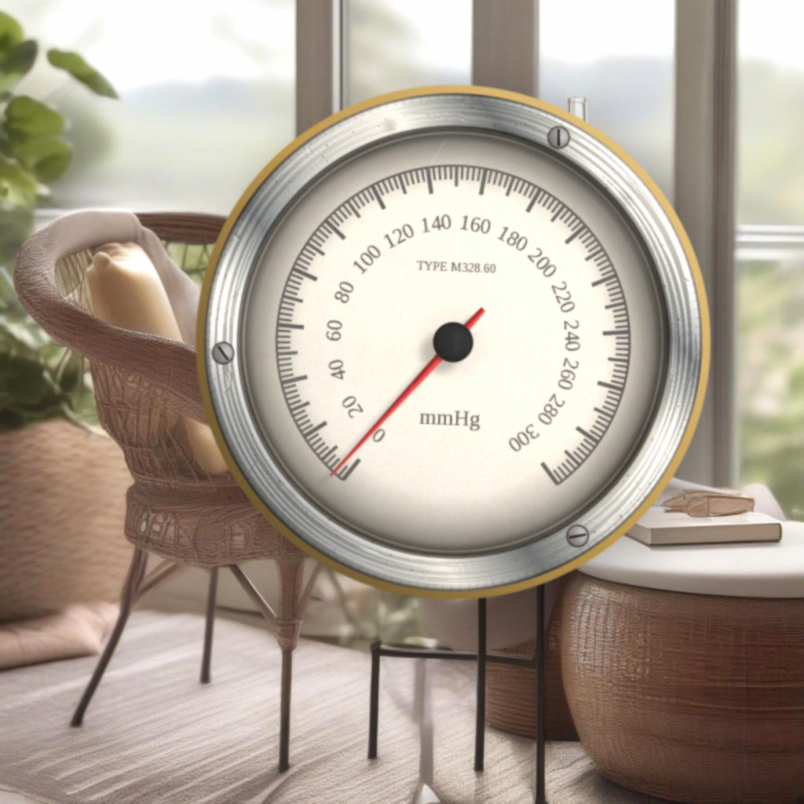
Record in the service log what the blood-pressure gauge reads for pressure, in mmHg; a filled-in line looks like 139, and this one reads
4
